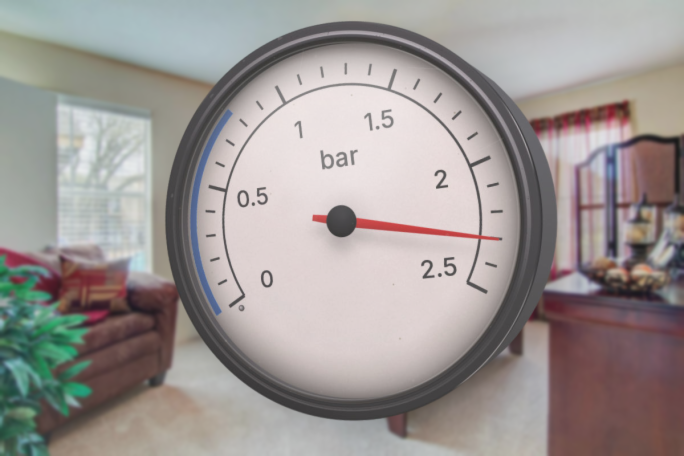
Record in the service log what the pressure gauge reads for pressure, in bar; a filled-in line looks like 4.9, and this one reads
2.3
